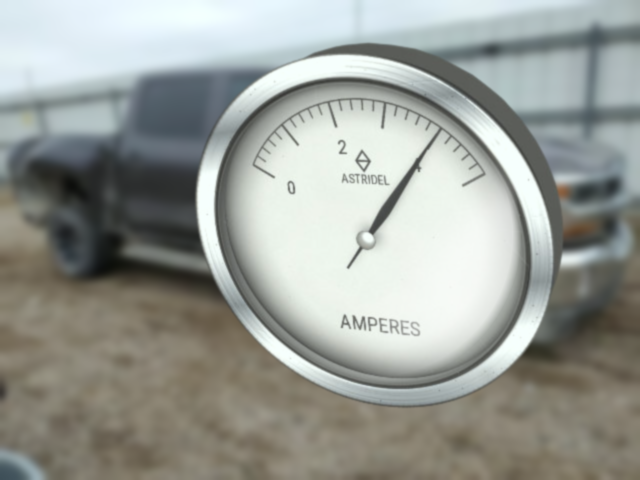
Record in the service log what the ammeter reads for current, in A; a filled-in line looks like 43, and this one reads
4
